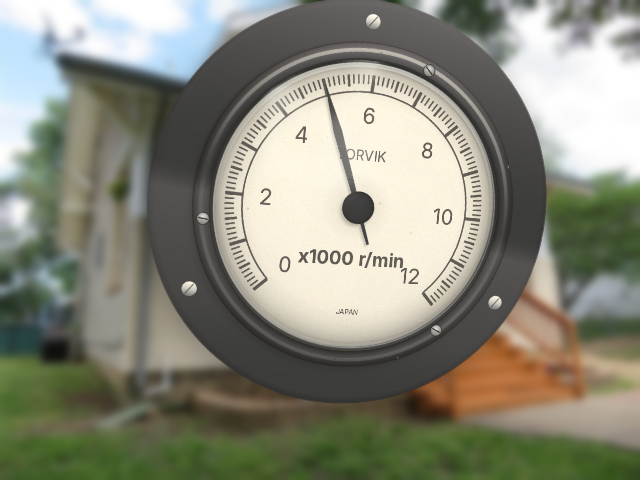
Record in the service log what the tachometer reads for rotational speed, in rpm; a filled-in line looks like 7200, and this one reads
5000
